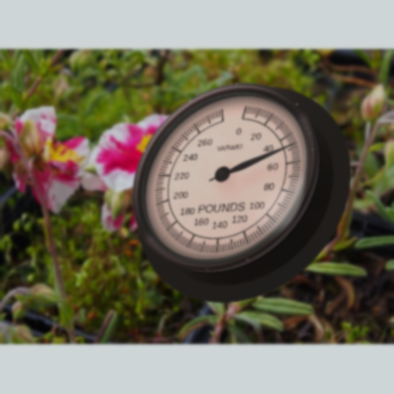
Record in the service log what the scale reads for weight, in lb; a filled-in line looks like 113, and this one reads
50
